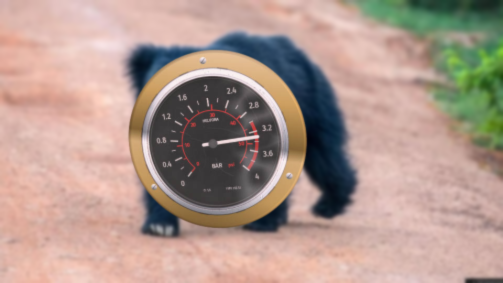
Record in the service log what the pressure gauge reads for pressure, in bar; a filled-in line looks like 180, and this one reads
3.3
